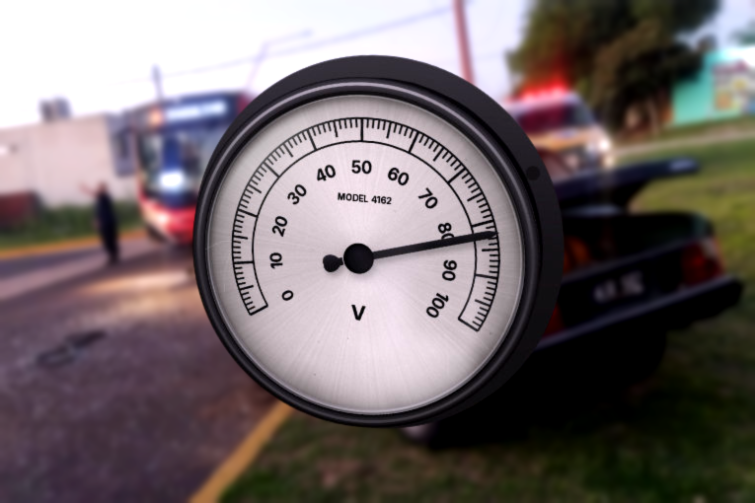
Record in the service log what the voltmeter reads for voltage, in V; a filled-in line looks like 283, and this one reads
82
